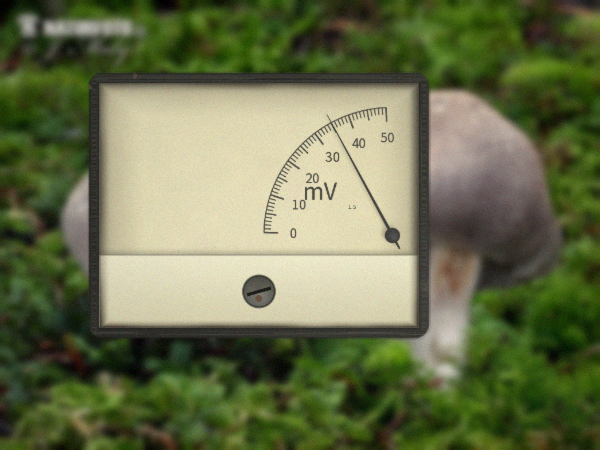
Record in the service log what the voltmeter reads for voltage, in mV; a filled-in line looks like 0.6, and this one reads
35
